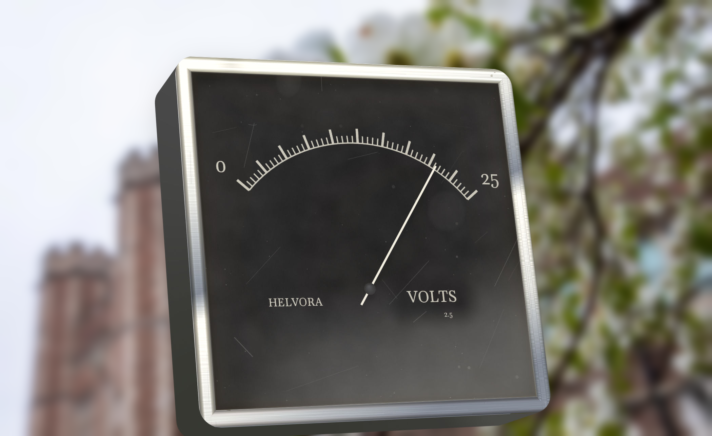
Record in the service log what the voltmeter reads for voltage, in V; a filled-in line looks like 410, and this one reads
20.5
